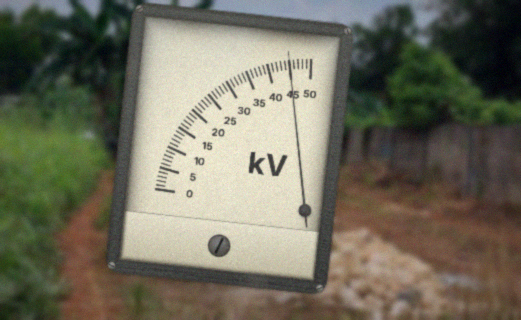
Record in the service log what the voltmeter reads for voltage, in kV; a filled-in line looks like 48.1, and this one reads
45
